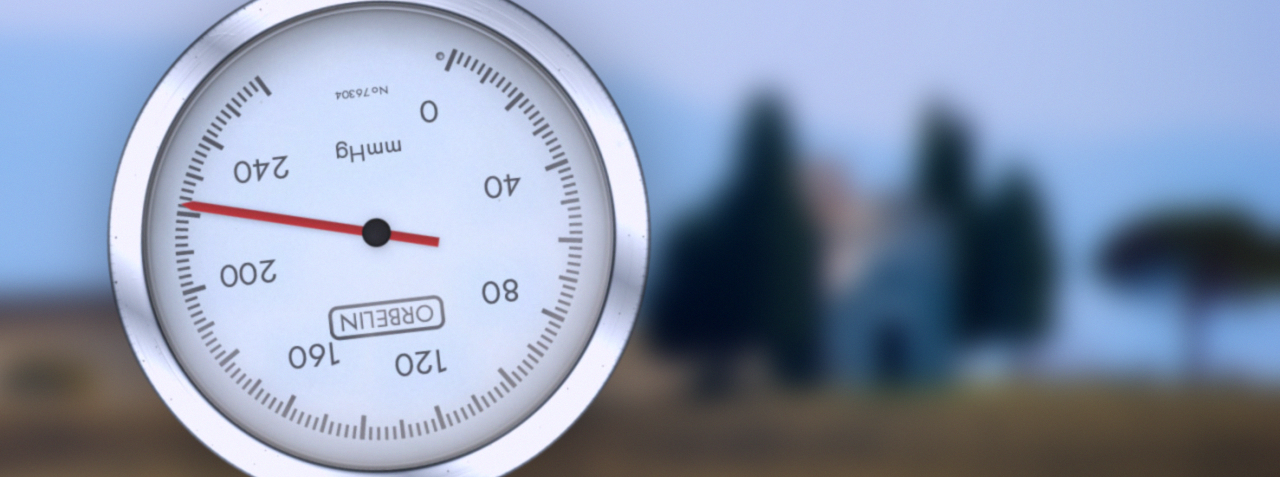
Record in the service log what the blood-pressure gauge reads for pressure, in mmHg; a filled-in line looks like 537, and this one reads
222
